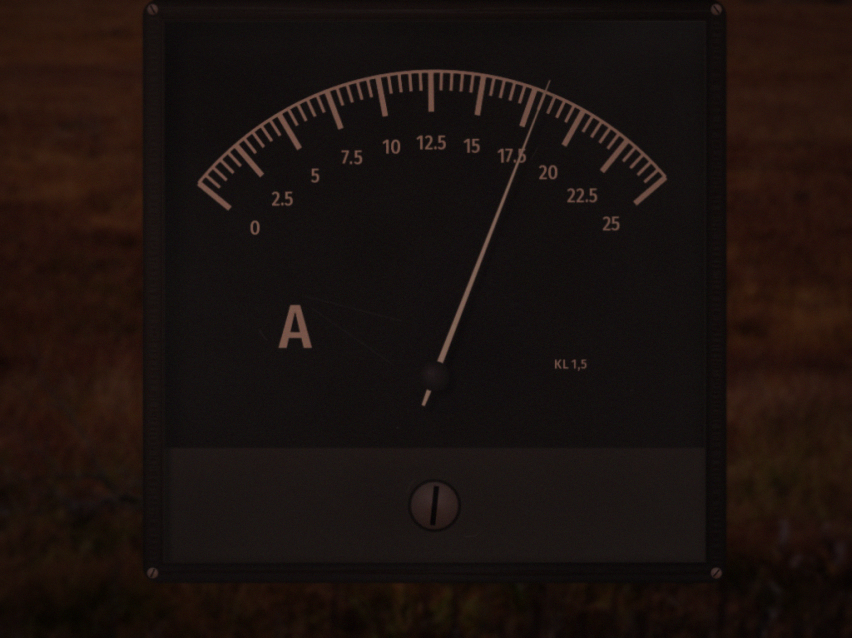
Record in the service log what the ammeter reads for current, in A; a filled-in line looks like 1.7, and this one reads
18
